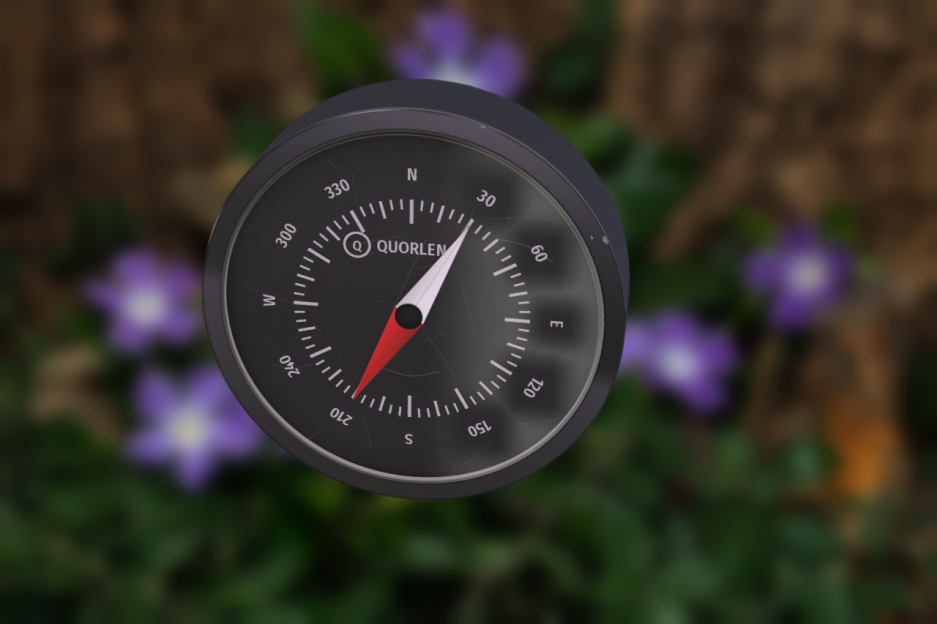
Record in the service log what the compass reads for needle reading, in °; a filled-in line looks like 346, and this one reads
210
